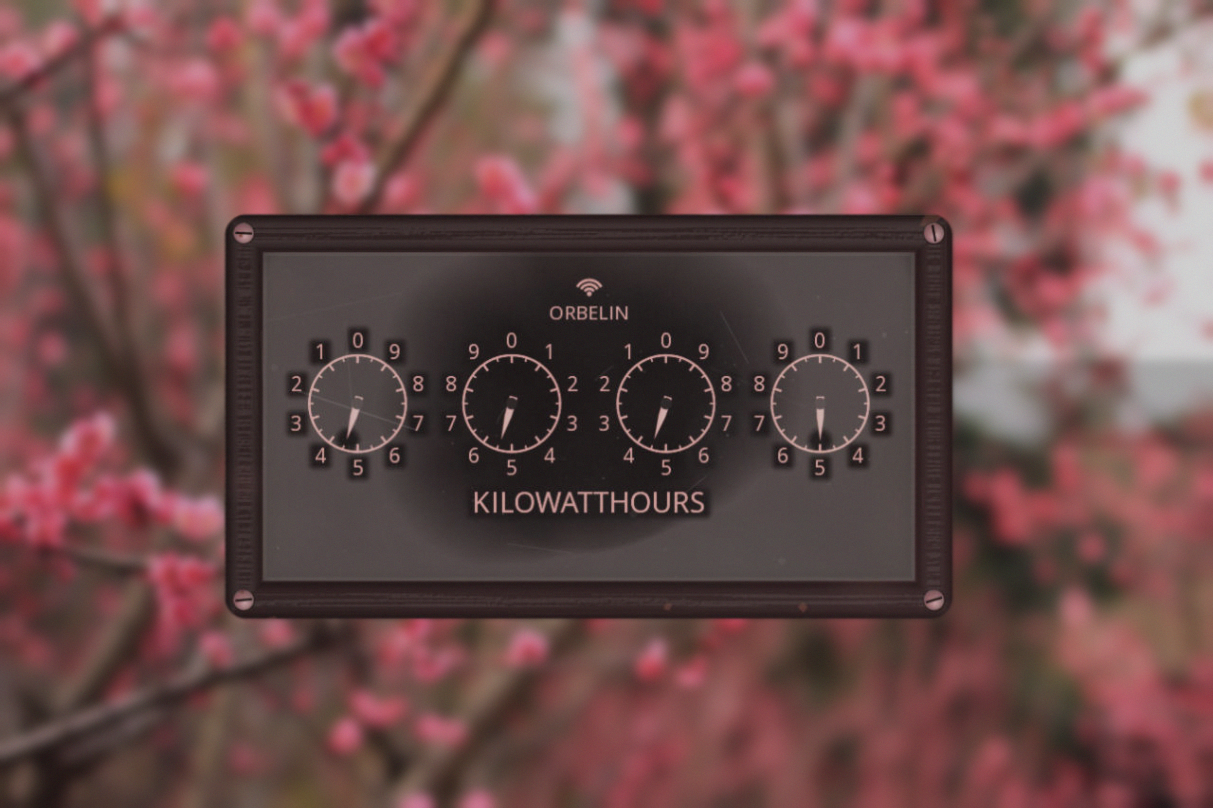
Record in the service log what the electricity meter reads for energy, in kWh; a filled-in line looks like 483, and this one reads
4545
